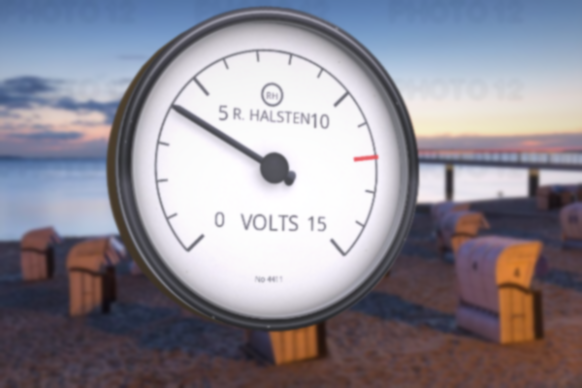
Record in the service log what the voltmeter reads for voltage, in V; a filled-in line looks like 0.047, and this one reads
4
